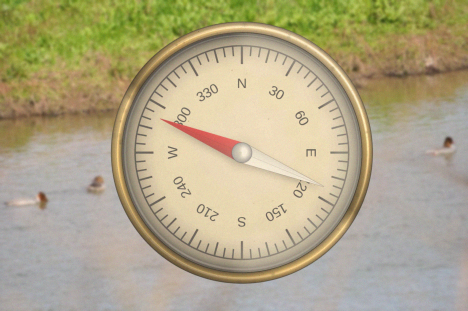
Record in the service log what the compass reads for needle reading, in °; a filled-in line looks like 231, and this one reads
292.5
